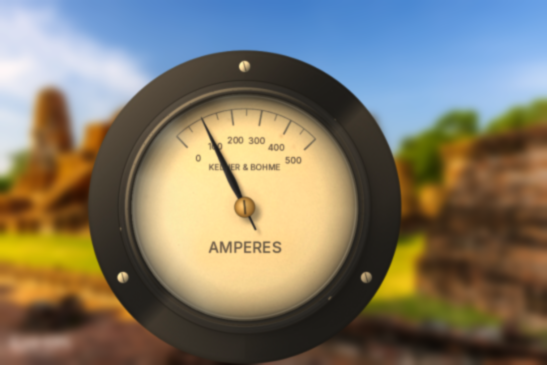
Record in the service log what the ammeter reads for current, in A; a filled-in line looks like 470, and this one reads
100
